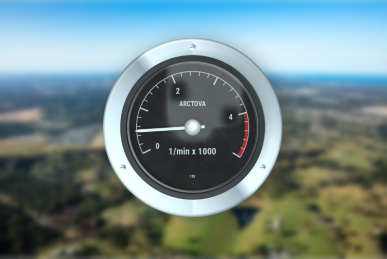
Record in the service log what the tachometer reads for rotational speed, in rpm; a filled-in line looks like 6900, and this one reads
500
